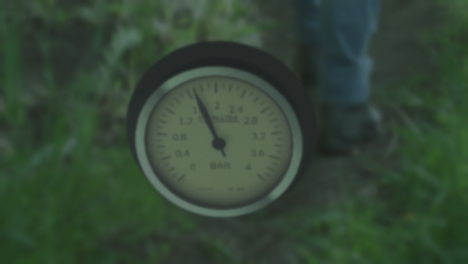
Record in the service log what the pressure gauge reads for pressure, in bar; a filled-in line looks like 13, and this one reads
1.7
